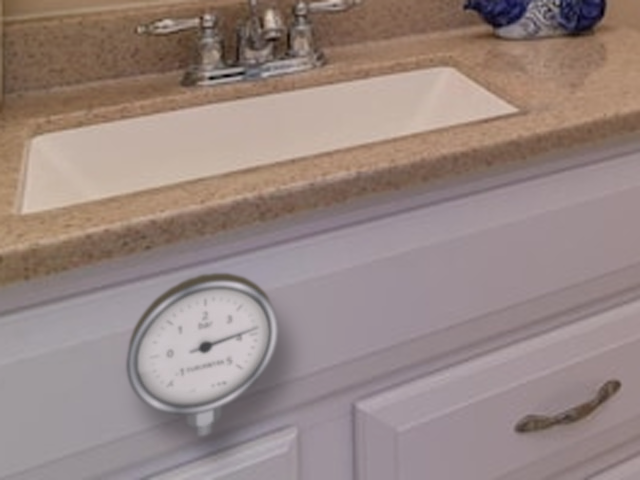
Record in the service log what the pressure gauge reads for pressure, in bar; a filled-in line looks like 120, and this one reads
3.8
